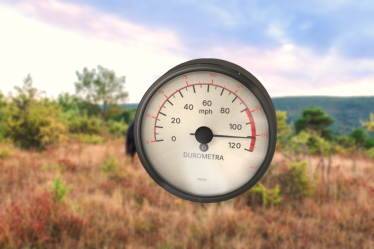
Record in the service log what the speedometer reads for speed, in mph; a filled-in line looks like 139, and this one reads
110
